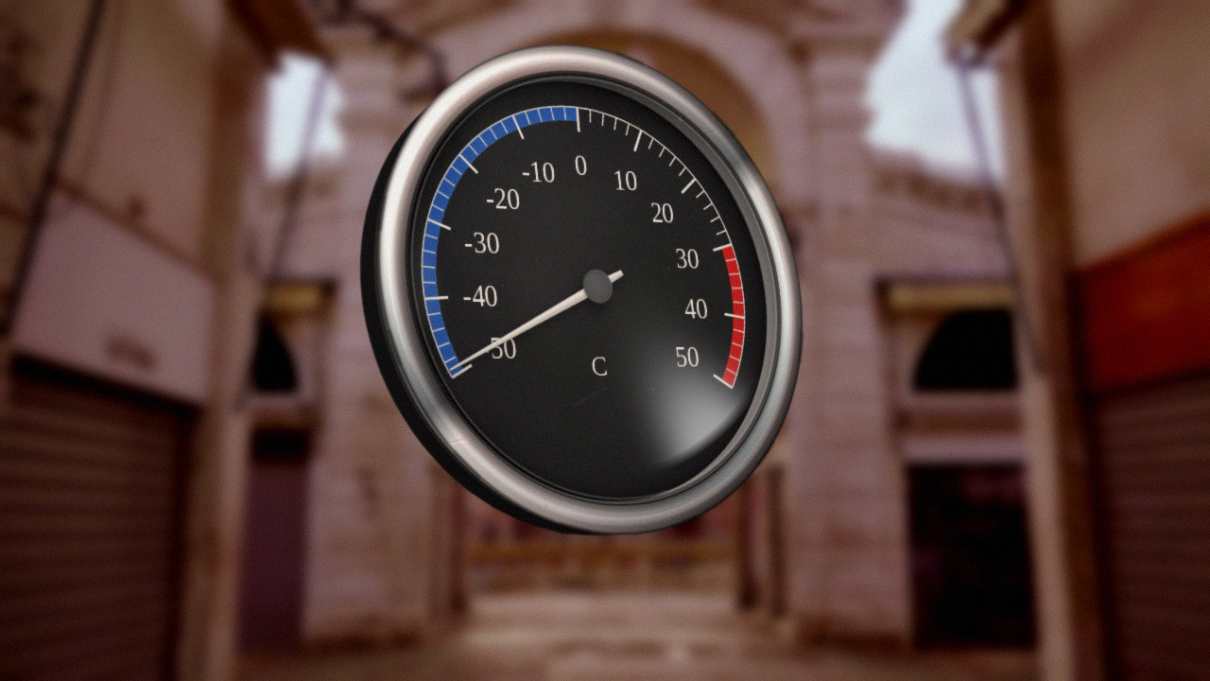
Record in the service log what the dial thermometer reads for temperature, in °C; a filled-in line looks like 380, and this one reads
-49
